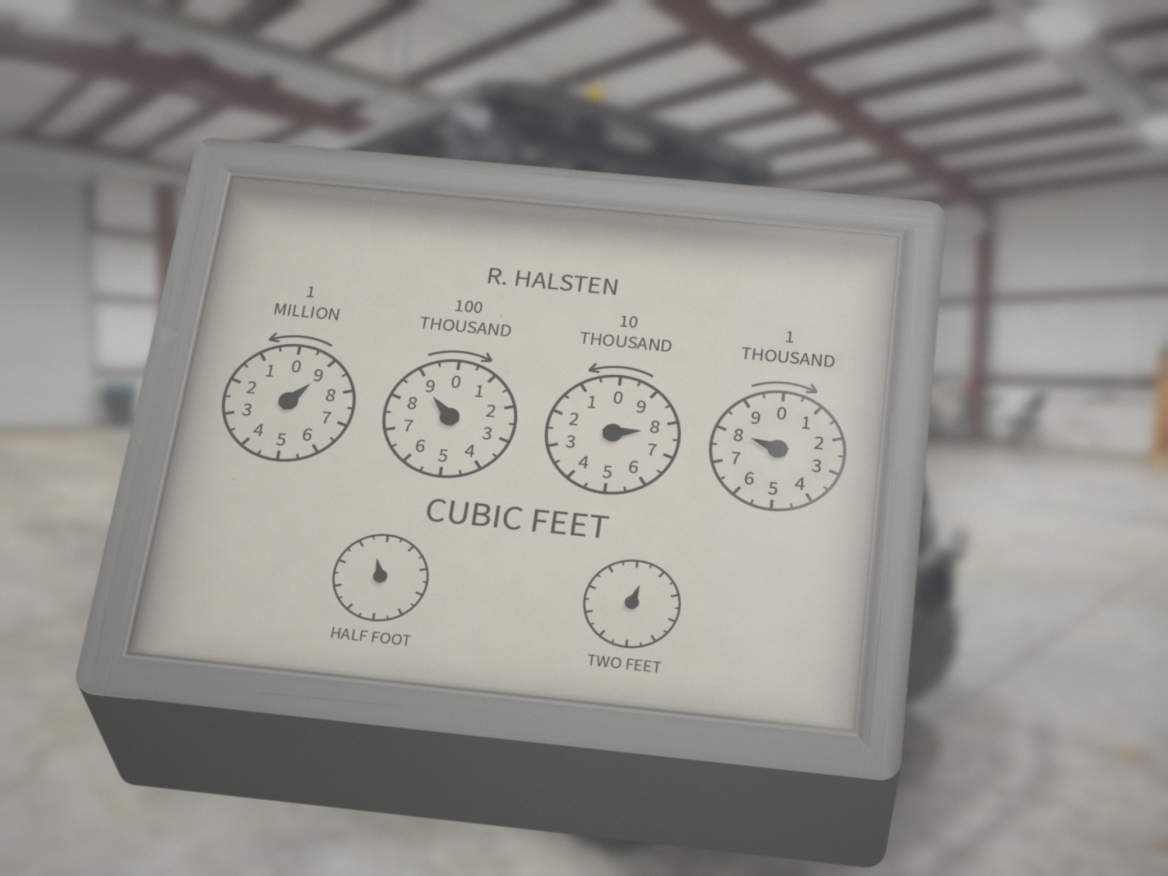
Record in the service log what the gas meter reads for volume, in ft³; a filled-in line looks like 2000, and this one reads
887800
